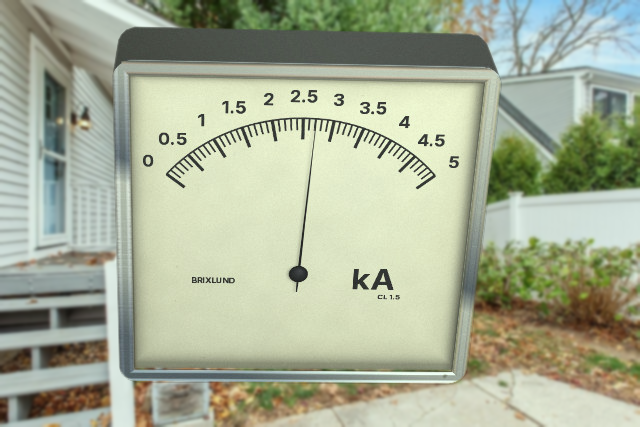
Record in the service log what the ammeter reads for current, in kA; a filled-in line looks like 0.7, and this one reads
2.7
